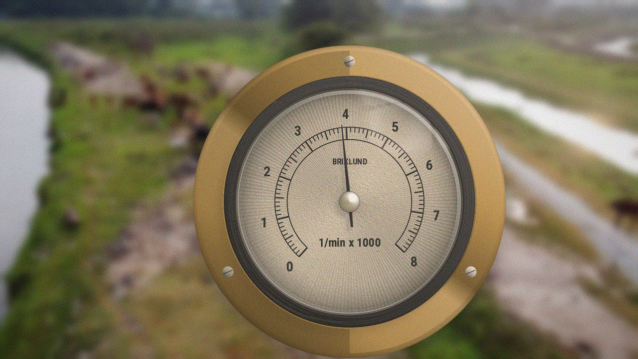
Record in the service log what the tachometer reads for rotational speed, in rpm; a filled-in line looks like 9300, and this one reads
3900
